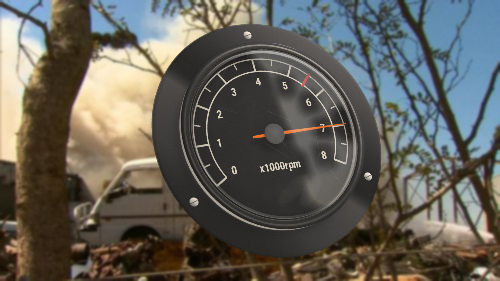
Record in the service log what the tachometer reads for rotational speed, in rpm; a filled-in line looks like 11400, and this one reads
7000
